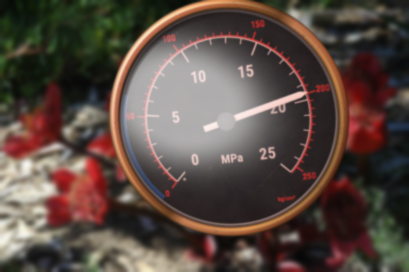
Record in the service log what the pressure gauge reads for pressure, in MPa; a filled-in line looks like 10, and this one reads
19.5
